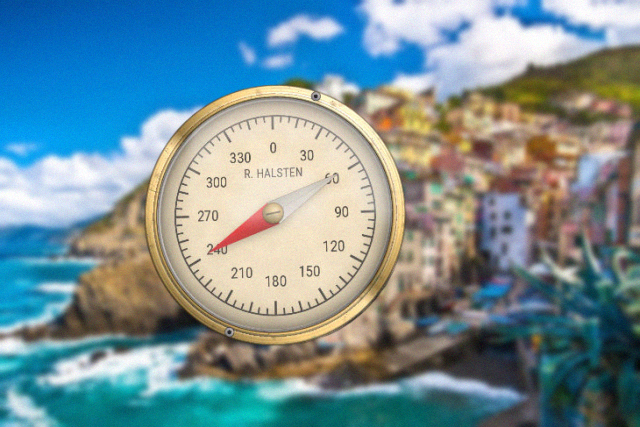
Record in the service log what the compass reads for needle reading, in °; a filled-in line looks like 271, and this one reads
240
